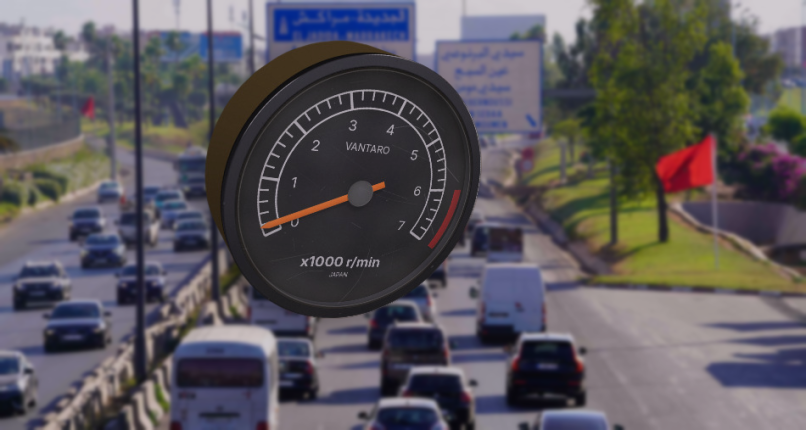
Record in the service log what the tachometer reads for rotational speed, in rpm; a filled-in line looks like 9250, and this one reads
200
